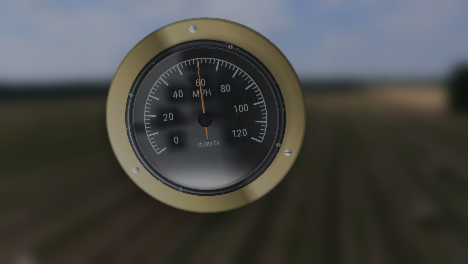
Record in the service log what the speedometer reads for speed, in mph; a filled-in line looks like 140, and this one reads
60
